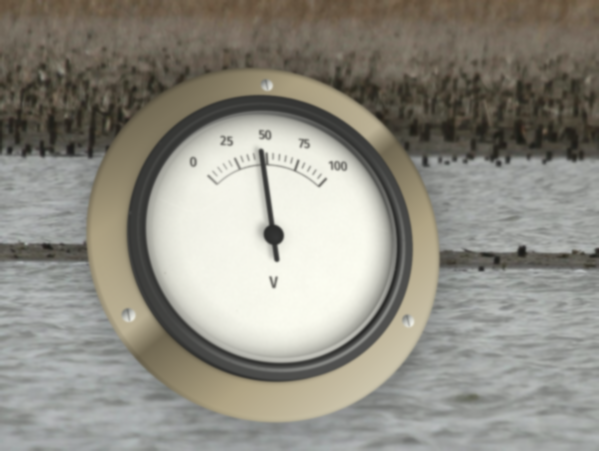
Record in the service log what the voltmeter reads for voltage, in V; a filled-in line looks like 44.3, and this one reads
45
